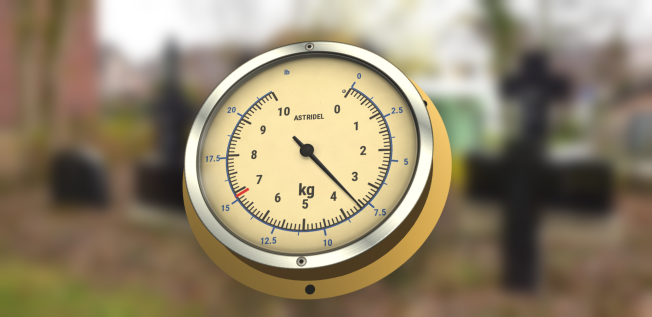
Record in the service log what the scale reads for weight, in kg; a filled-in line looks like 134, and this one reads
3.6
